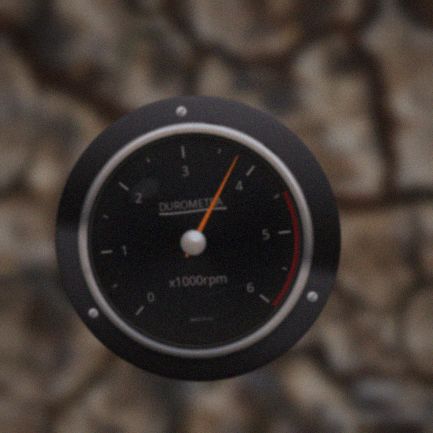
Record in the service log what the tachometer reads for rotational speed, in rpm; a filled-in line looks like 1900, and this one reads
3750
